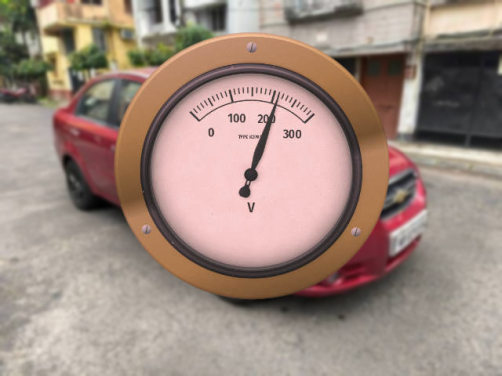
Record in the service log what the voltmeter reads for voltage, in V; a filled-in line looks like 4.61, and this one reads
210
